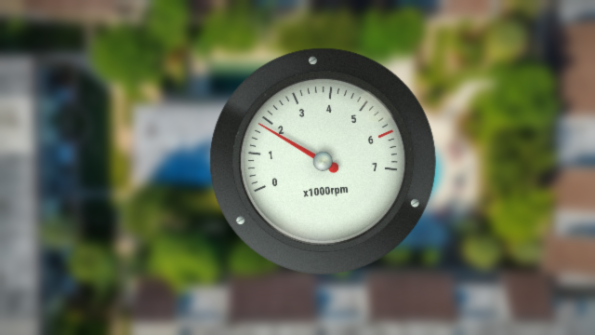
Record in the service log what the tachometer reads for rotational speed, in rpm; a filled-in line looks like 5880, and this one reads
1800
